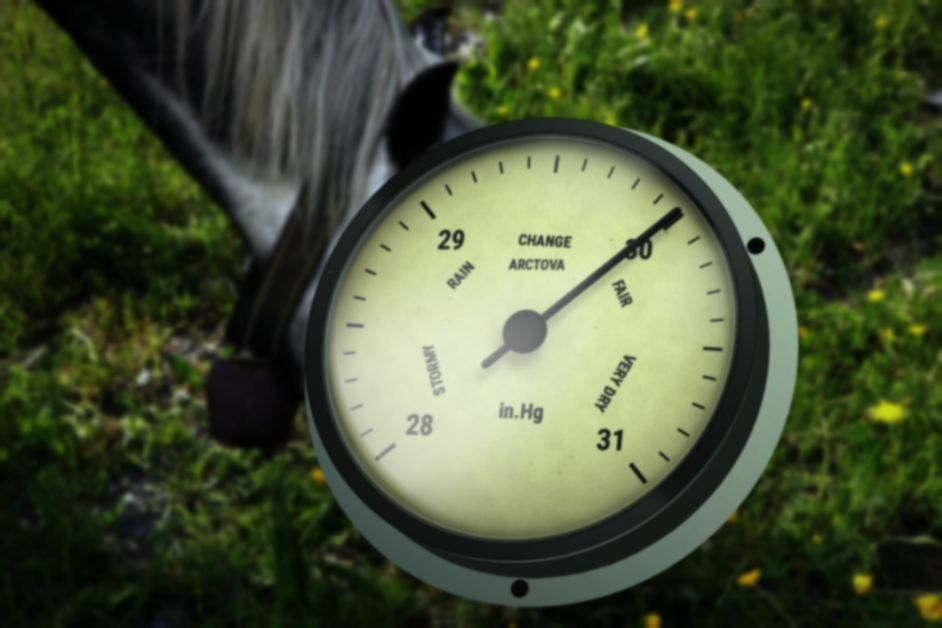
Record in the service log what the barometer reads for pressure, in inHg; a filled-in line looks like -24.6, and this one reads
30
